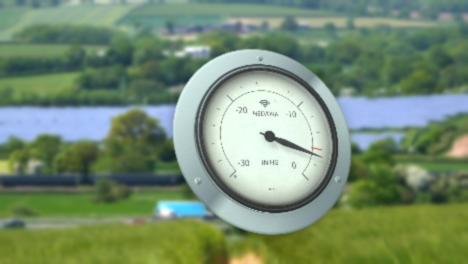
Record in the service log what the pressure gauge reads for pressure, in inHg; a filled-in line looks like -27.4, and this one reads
-3
